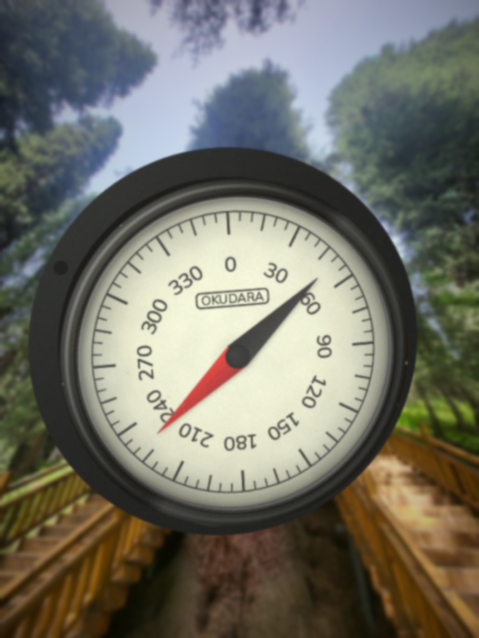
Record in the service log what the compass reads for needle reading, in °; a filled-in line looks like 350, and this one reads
230
